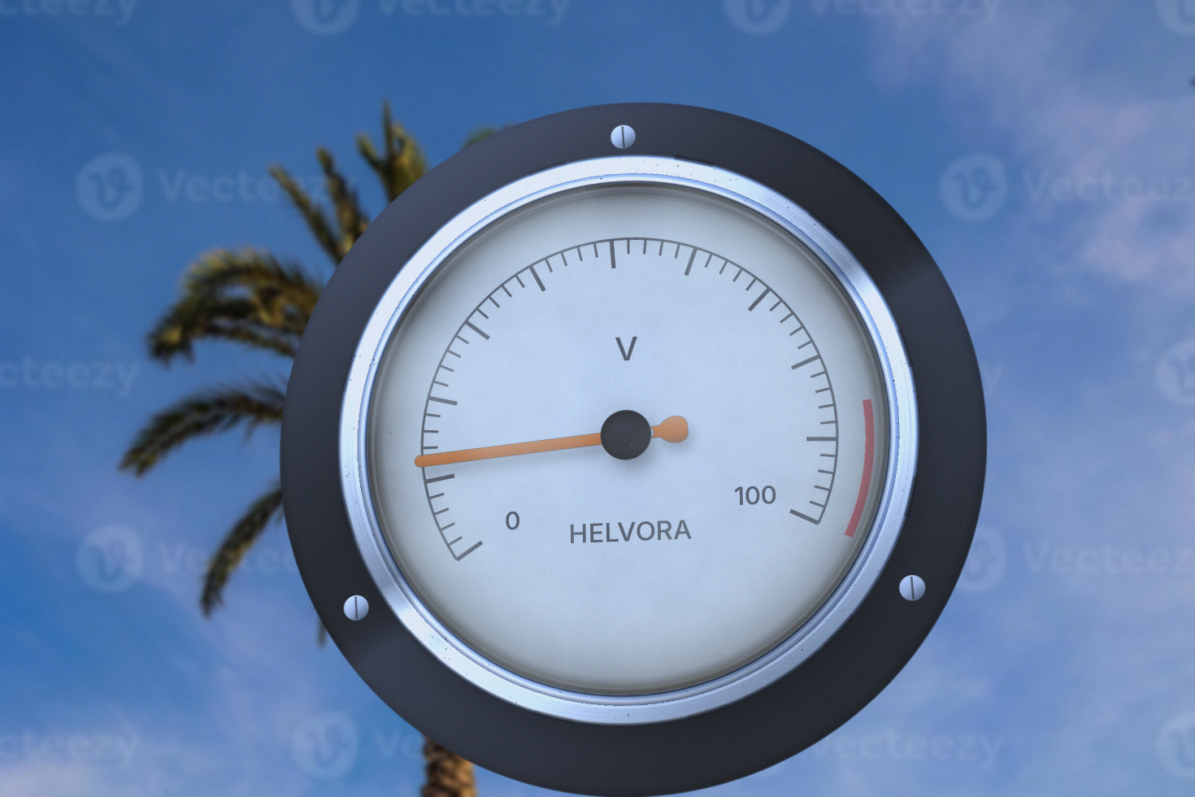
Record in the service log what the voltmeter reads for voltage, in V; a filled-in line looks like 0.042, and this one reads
12
